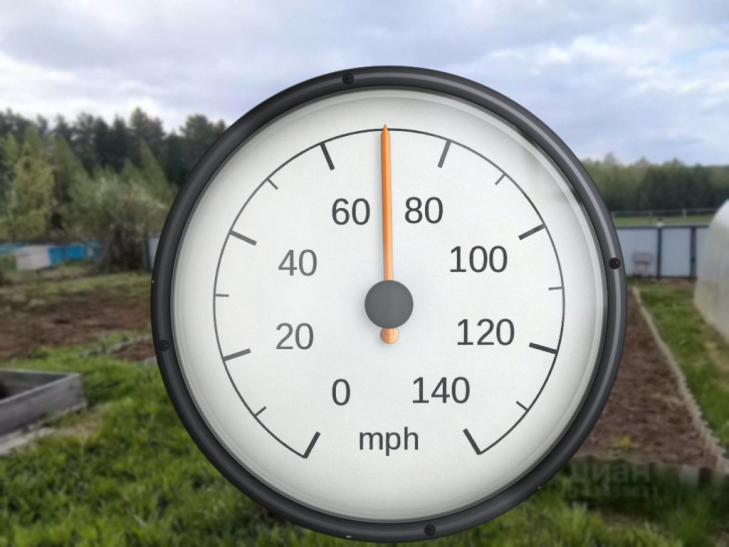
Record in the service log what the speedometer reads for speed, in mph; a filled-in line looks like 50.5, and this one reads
70
